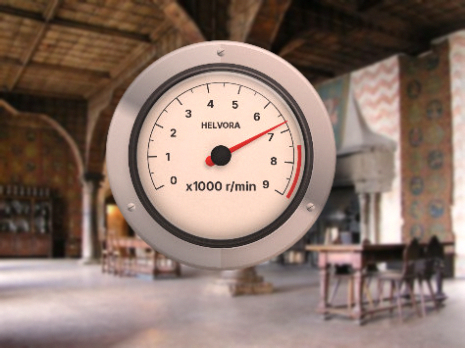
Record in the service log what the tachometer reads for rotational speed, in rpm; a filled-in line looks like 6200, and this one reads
6750
